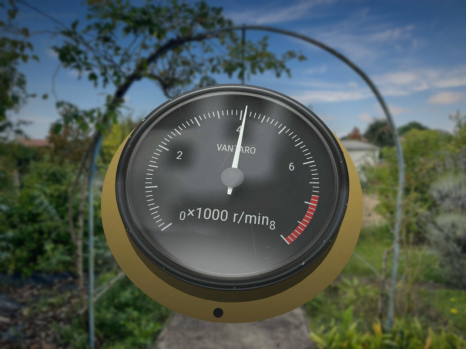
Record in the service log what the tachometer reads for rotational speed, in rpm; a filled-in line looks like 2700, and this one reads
4100
